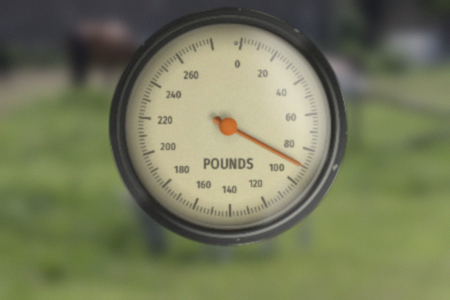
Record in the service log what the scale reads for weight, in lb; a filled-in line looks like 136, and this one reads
90
